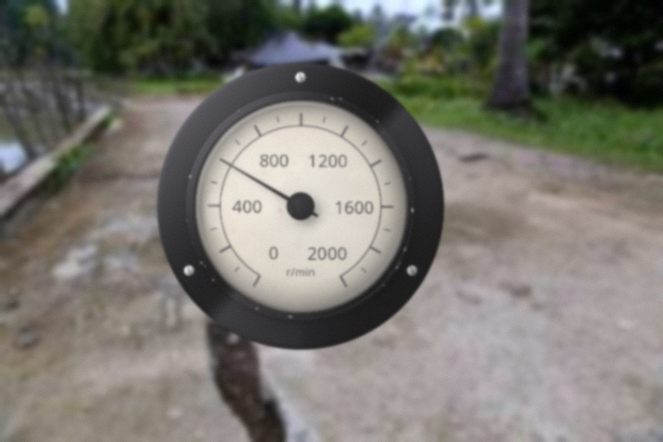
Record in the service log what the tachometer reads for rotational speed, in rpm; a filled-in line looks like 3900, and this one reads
600
